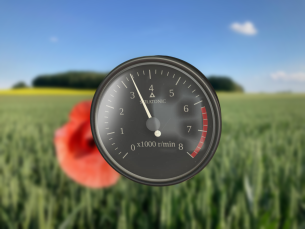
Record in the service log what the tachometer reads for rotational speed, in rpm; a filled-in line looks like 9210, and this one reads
3400
